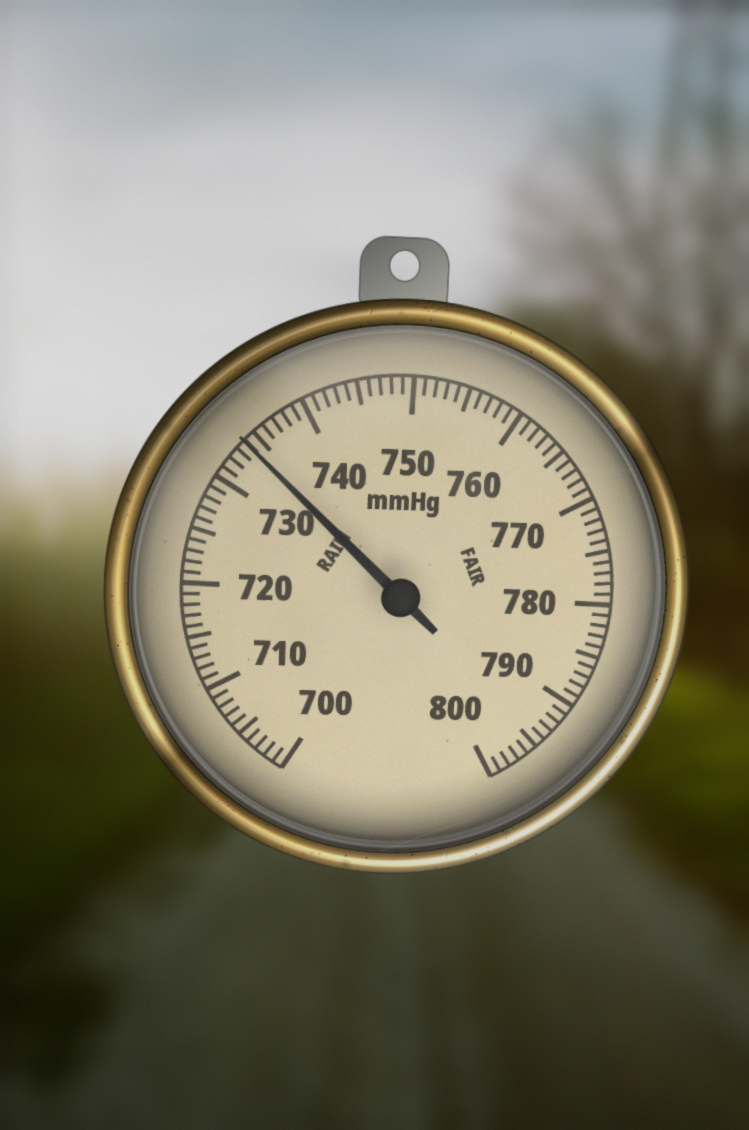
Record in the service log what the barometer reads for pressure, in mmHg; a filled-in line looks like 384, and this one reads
734
